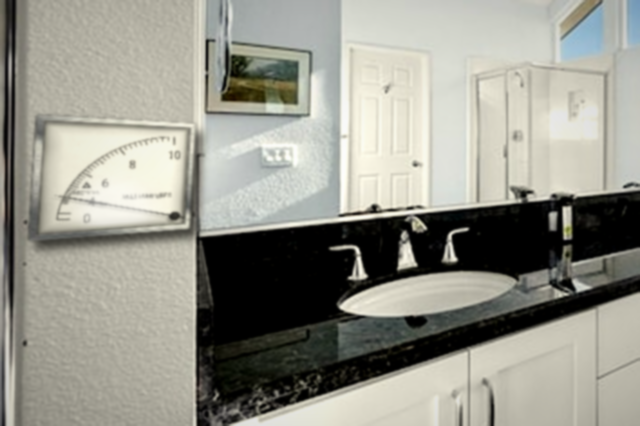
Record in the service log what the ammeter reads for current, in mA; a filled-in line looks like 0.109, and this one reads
4
